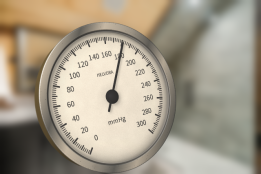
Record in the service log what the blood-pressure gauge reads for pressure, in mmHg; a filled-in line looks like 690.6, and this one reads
180
